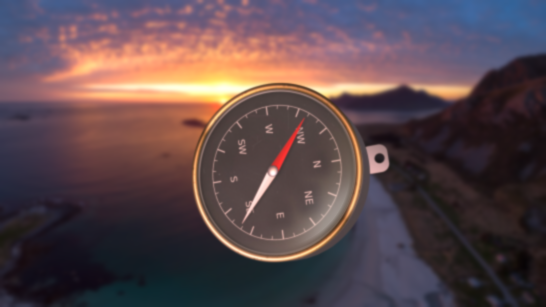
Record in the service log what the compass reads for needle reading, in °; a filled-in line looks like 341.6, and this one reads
310
